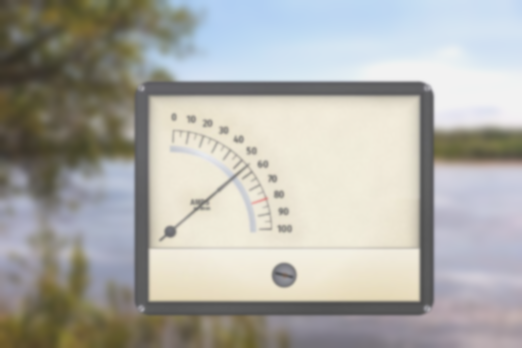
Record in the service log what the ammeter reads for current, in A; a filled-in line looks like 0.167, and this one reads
55
